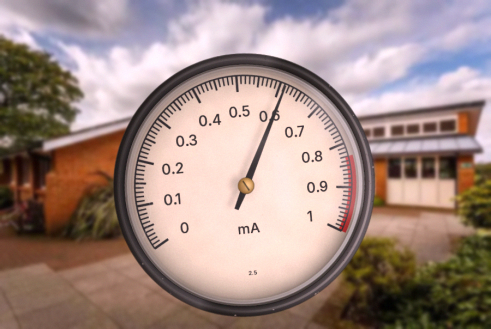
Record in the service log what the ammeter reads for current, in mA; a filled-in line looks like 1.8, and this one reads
0.61
